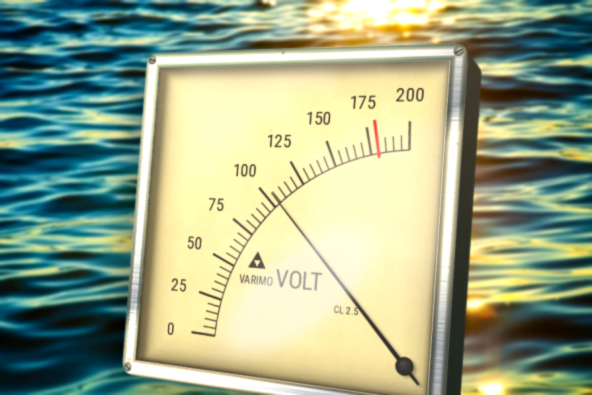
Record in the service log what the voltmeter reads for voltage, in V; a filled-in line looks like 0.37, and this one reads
105
